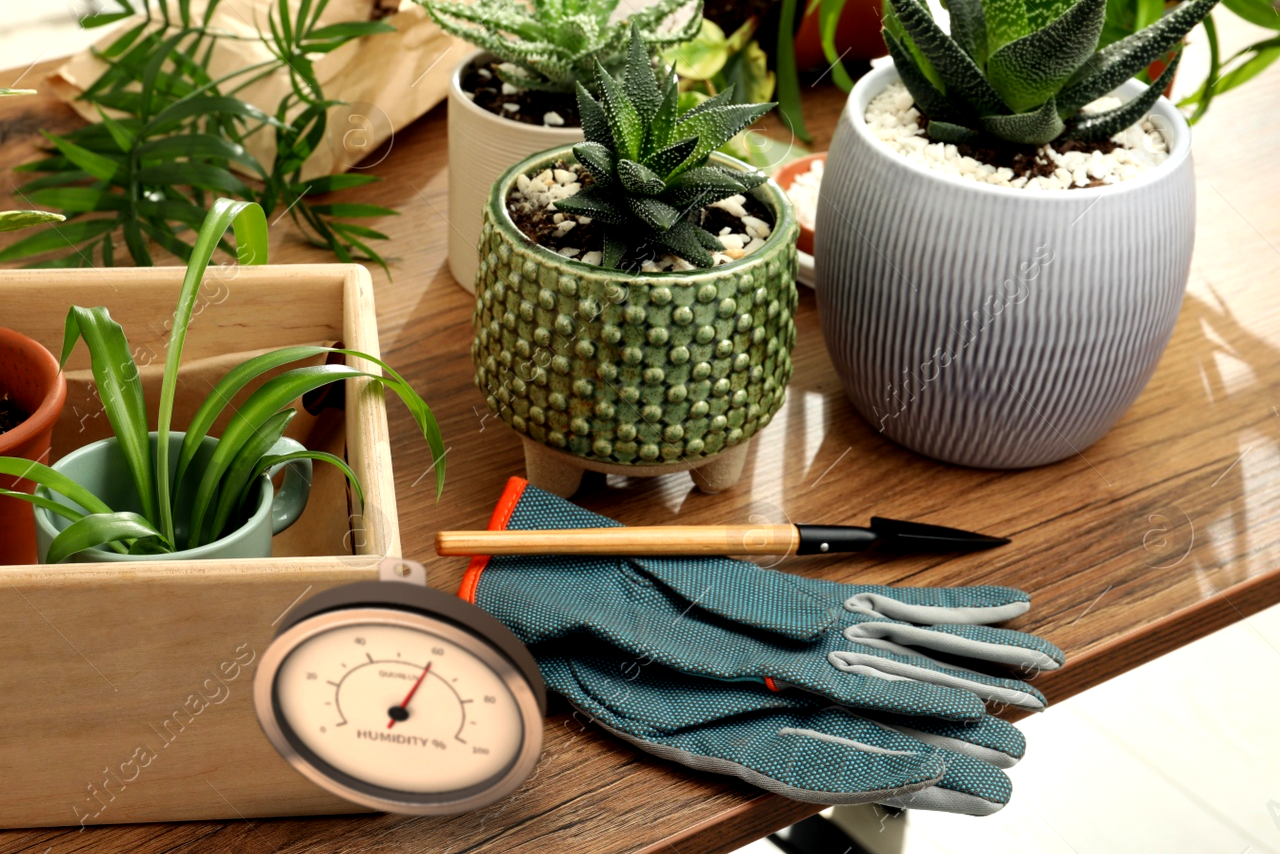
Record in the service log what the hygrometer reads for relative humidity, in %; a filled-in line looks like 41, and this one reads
60
